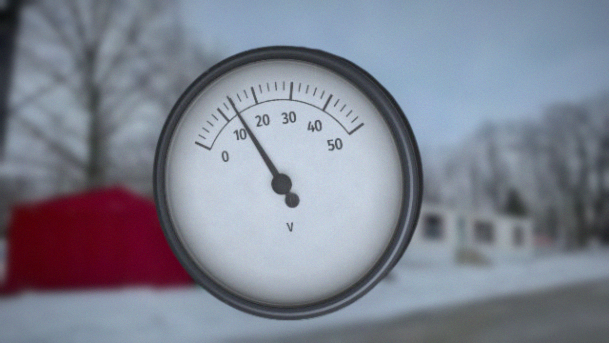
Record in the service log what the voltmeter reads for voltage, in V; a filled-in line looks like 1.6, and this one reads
14
